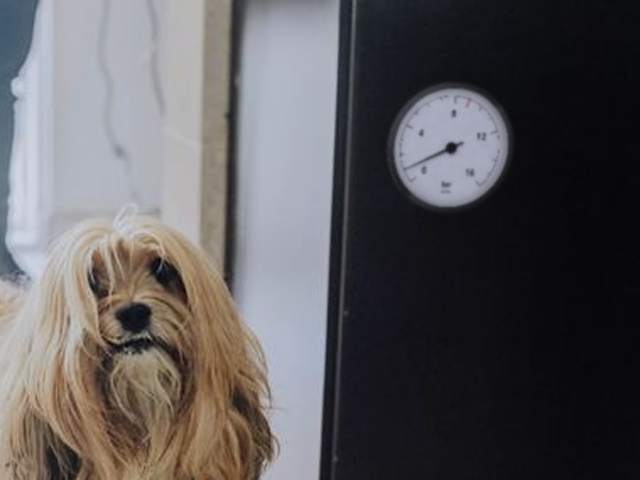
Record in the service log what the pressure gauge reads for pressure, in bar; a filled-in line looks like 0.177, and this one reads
1
